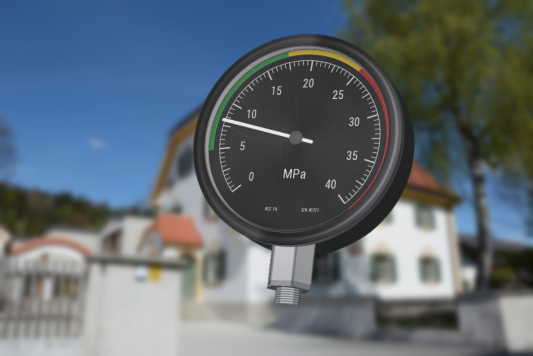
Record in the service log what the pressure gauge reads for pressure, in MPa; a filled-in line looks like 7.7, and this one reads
8
